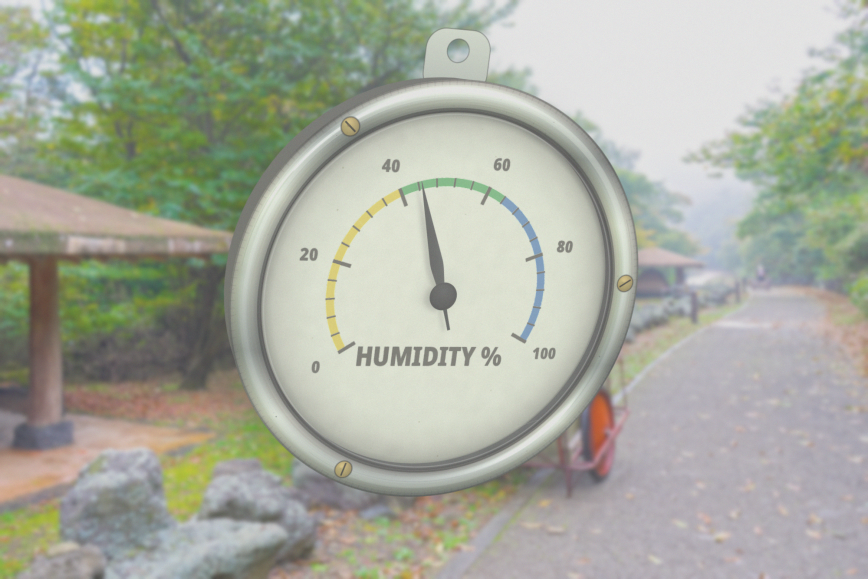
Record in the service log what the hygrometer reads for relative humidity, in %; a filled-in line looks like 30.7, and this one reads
44
